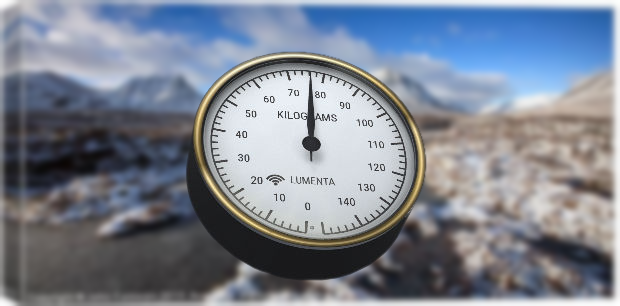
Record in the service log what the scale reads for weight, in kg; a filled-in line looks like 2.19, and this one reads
76
